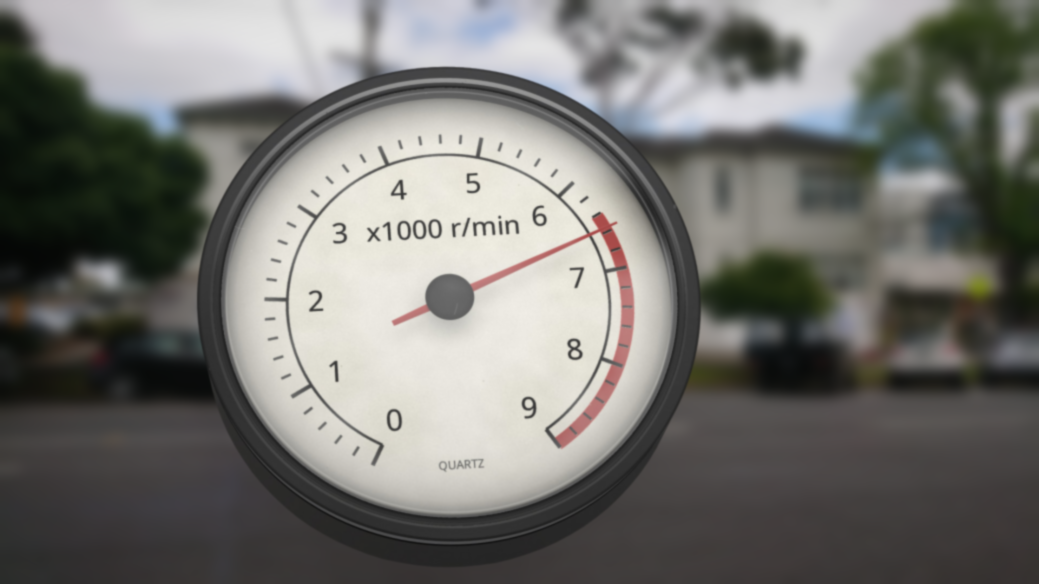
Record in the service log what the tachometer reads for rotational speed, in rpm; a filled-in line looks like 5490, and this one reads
6600
